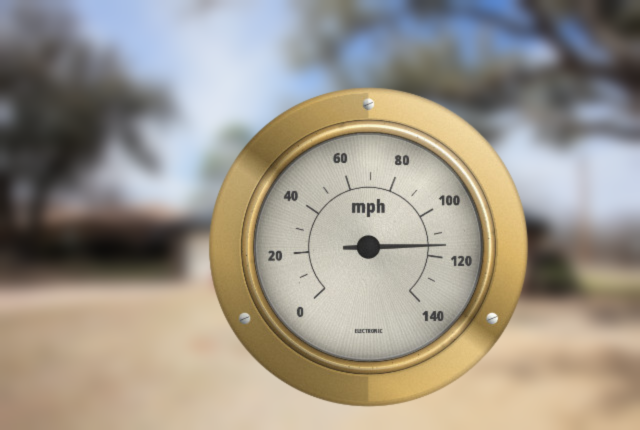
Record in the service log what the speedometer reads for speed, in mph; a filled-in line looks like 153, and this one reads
115
